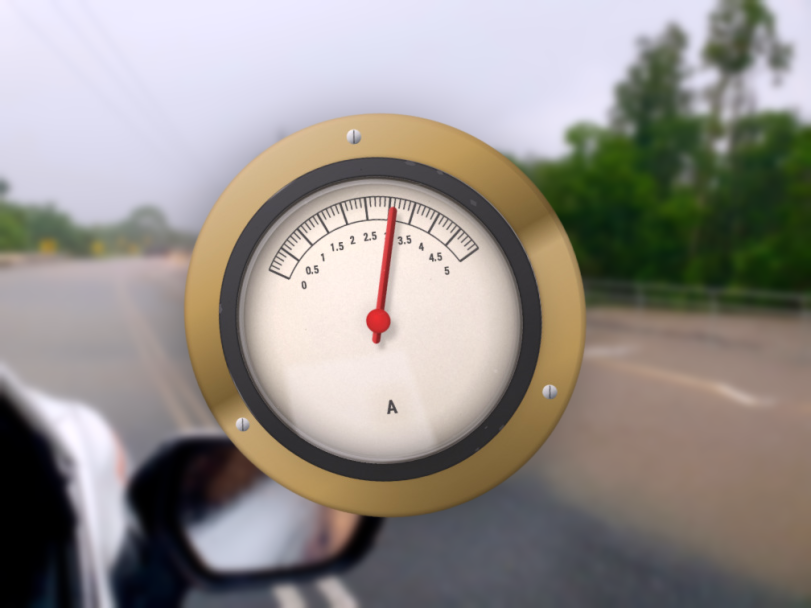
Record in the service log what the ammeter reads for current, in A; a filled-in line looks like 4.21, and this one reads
3.1
